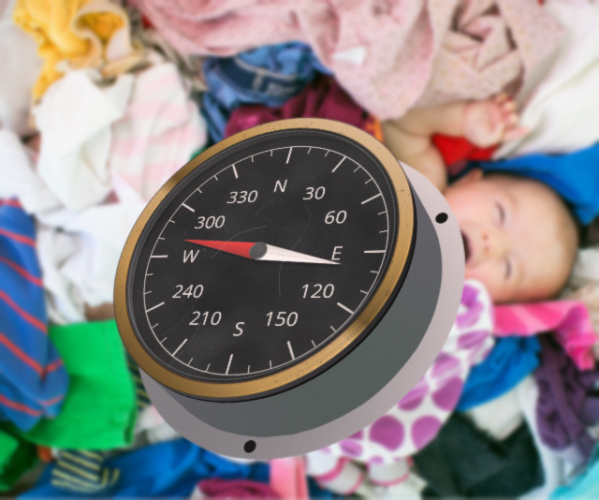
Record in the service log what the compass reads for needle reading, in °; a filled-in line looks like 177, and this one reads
280
